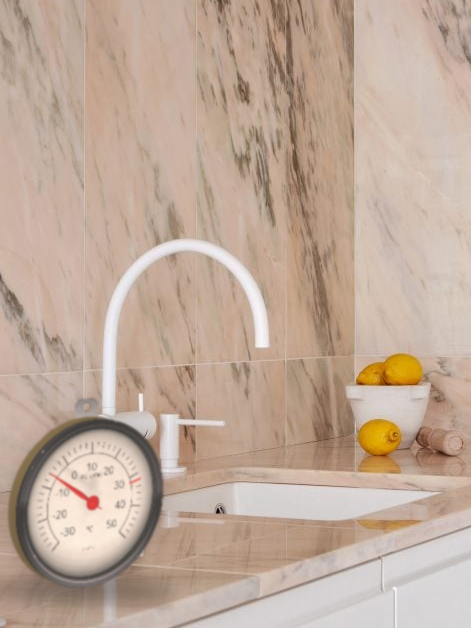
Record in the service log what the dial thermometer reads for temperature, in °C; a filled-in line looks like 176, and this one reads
-6
